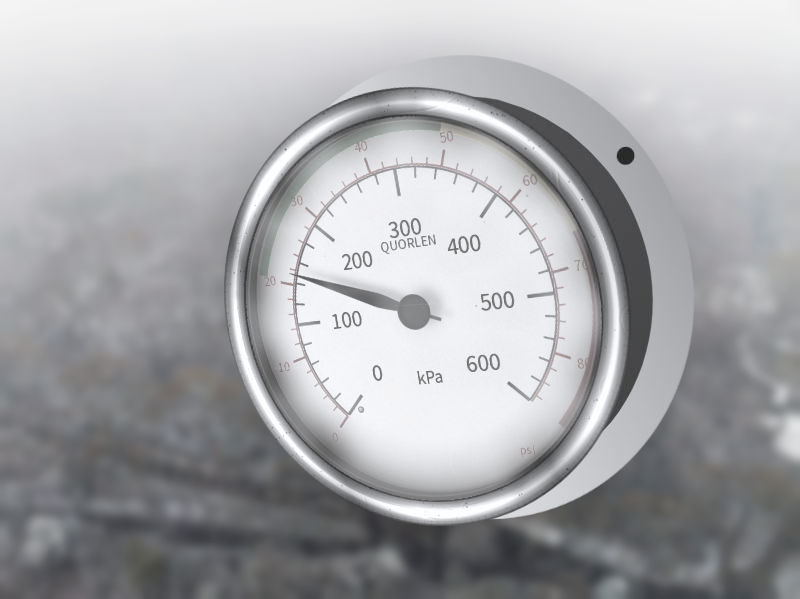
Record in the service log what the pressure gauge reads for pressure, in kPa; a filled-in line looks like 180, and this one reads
150
